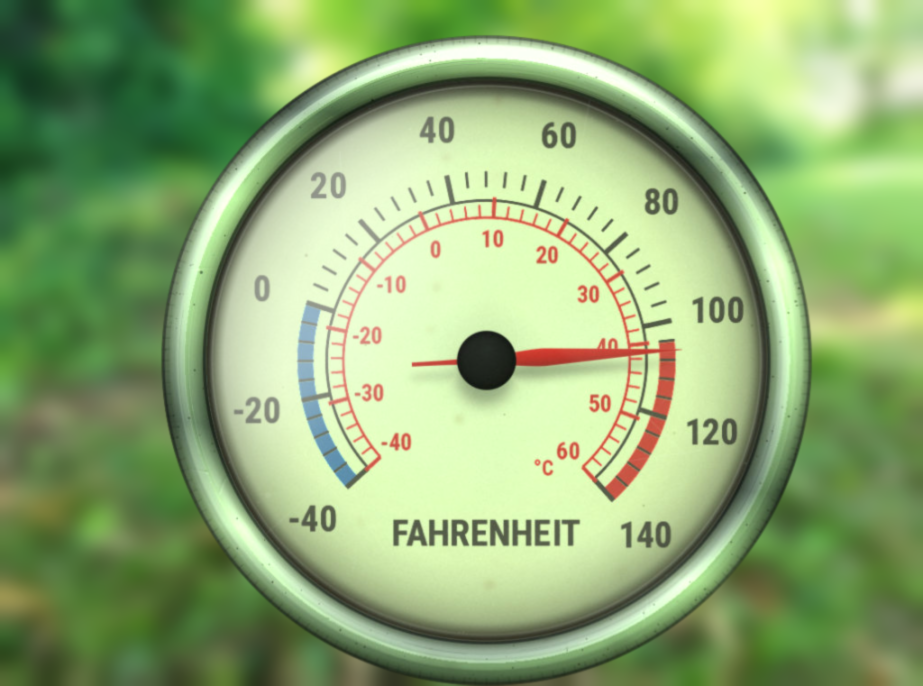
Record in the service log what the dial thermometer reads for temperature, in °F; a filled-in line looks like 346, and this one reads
106
